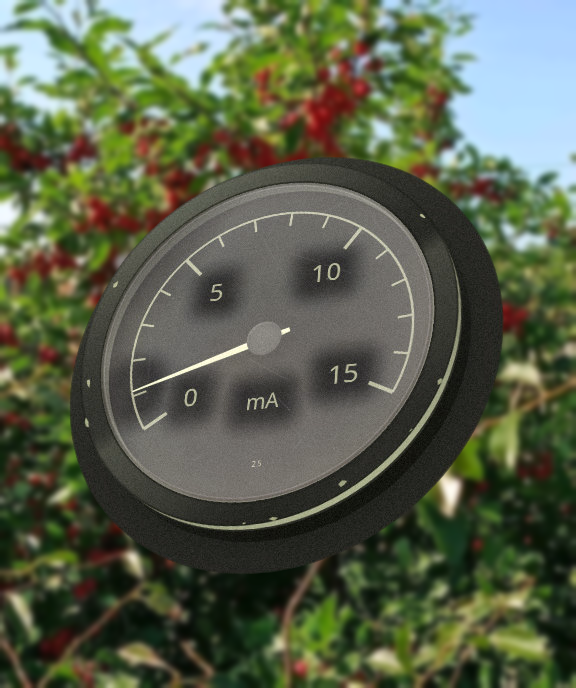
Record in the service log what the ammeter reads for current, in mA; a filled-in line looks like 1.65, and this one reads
1
